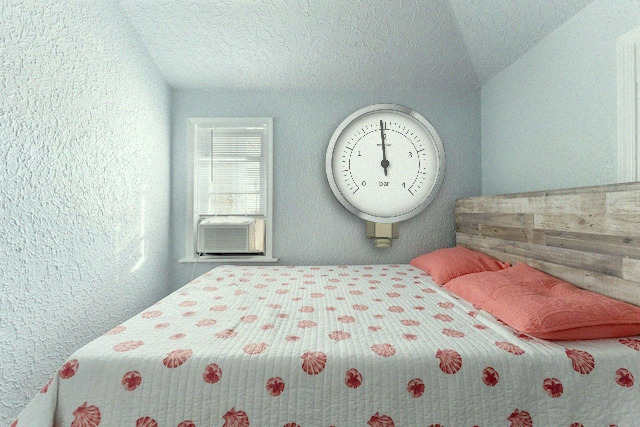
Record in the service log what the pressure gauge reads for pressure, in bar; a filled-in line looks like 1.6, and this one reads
1.9
